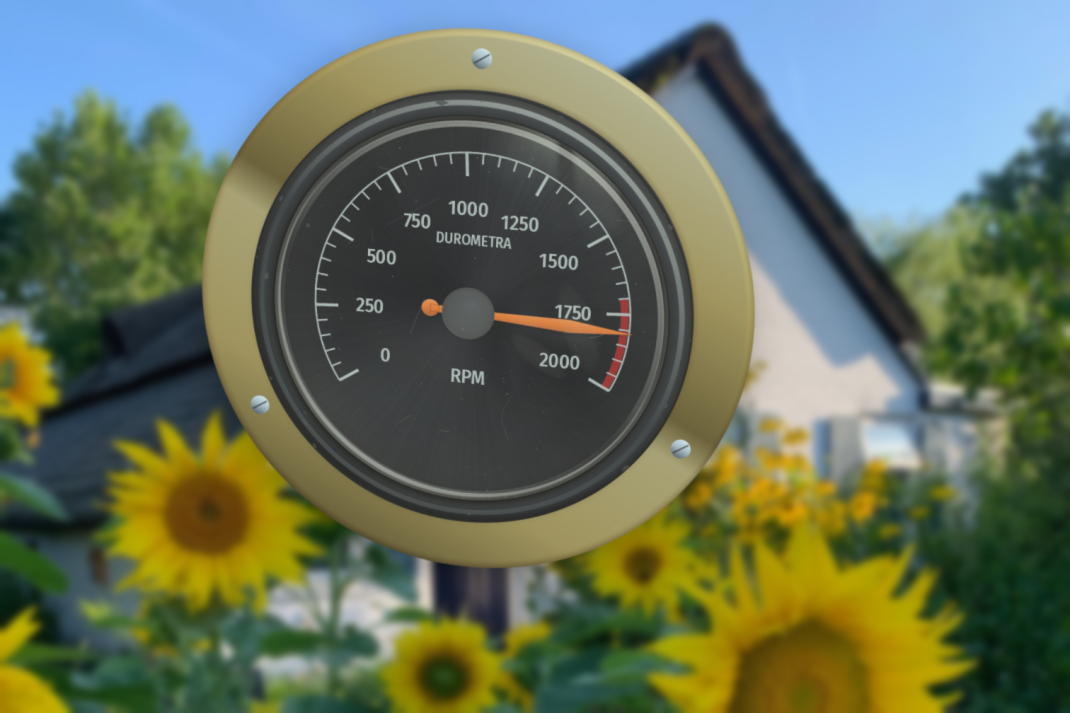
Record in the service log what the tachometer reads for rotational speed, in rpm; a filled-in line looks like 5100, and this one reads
1800
